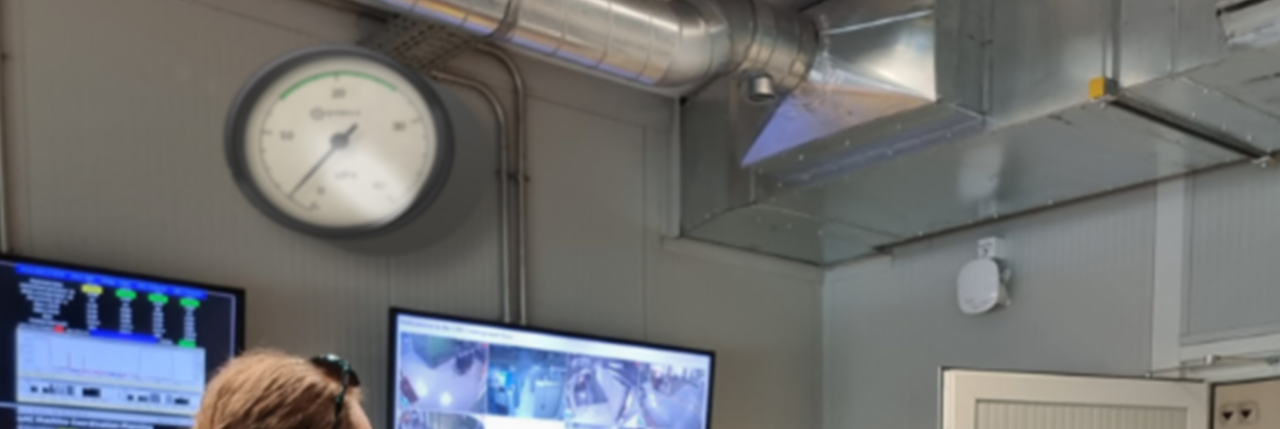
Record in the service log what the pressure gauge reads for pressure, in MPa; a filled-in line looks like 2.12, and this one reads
2
